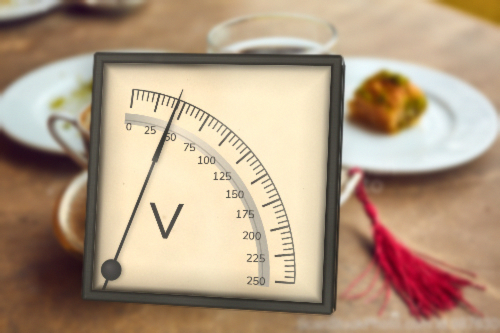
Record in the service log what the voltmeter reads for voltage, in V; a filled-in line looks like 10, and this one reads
45
